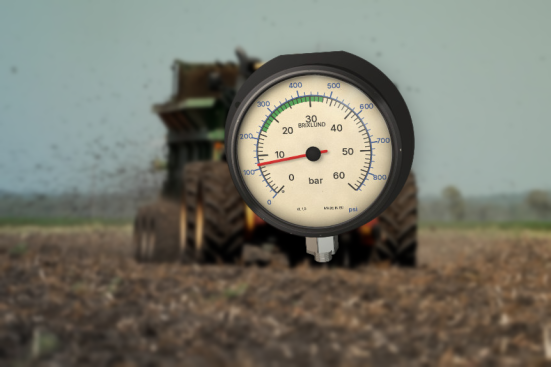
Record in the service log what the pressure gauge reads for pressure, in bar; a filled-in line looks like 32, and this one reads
8
